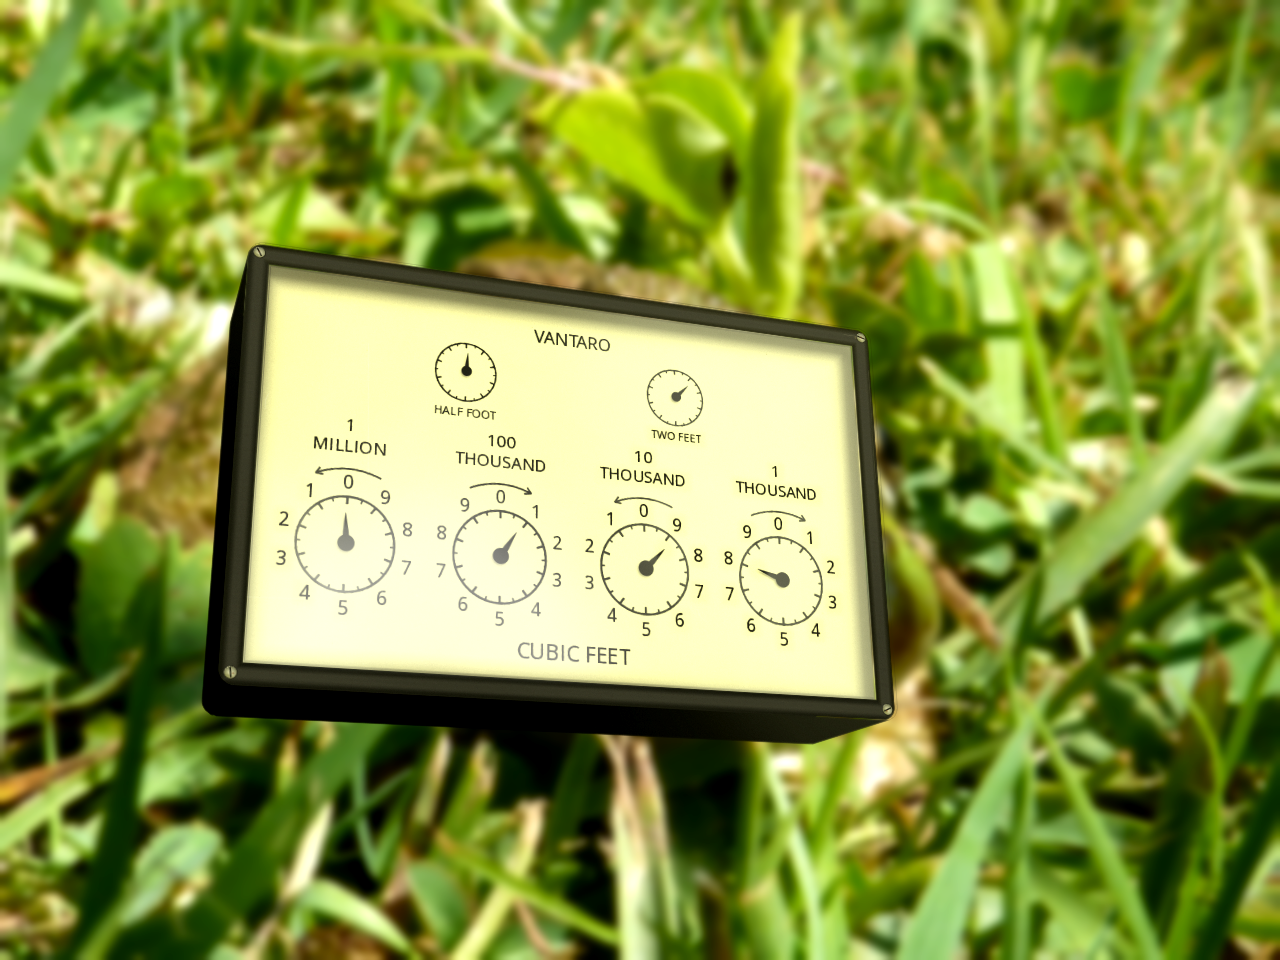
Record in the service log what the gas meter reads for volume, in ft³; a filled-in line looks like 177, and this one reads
8800
